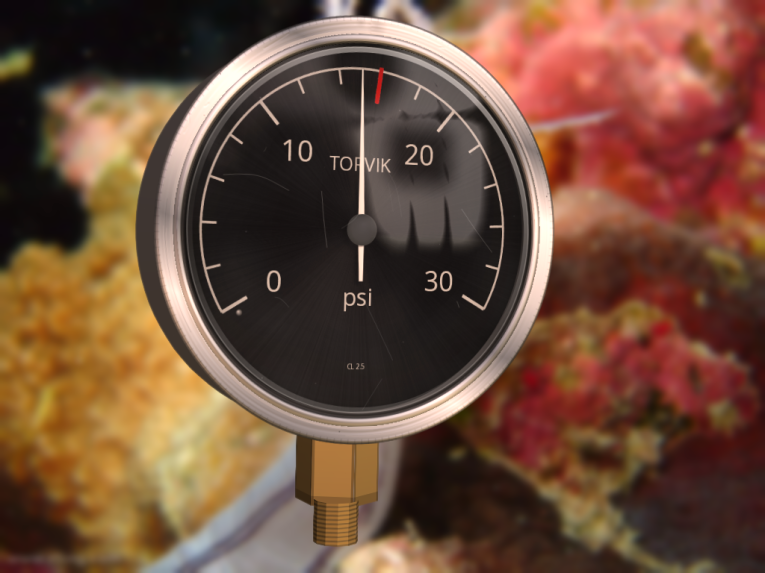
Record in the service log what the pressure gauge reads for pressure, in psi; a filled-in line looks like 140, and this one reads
15
